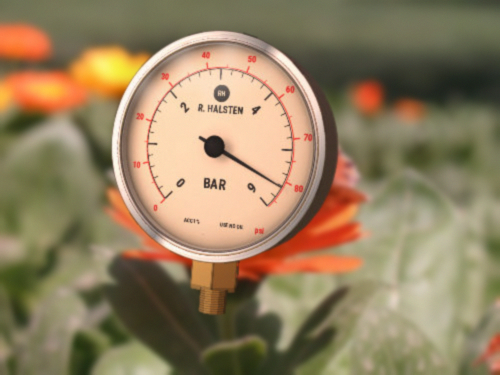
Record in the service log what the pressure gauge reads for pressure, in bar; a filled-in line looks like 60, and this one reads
5.6
